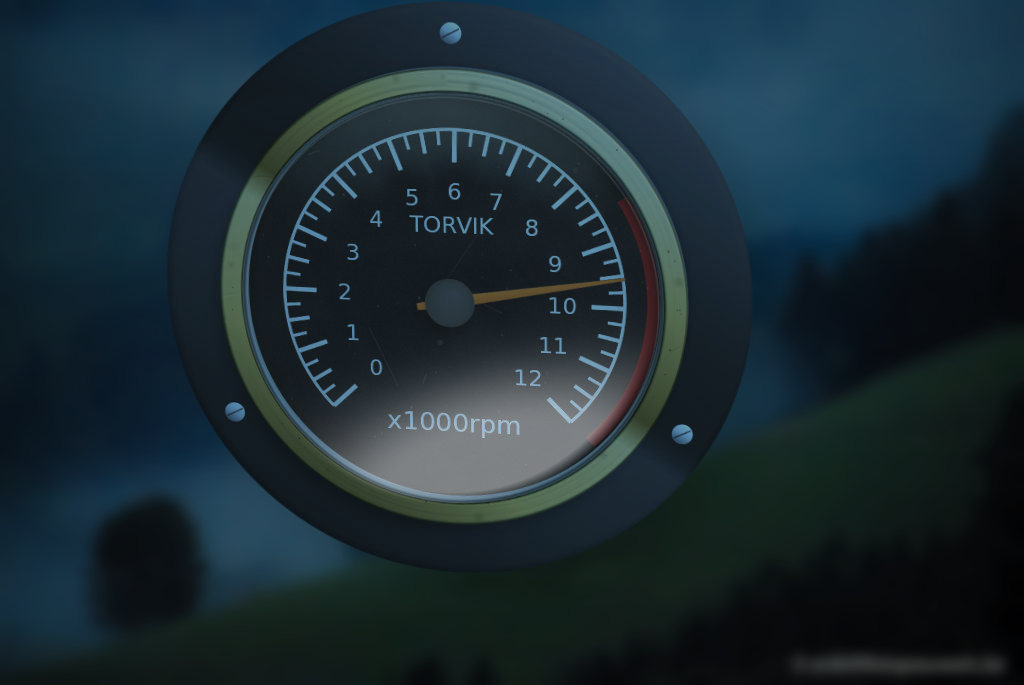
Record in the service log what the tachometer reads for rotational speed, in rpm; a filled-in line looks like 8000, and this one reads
9500
